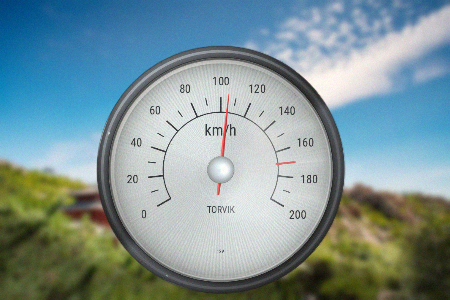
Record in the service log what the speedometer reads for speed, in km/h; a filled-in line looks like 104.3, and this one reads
105
